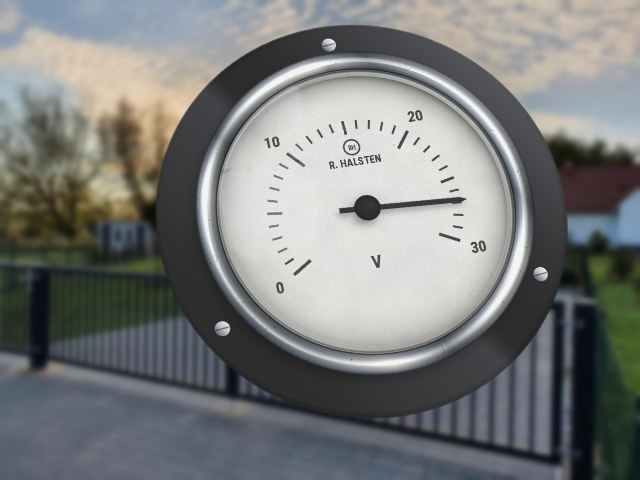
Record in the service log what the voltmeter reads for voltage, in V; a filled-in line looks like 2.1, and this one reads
27
